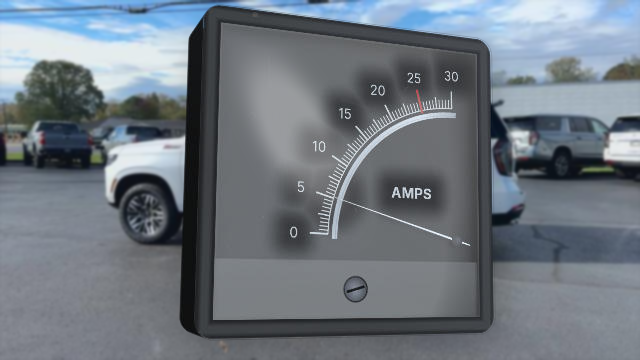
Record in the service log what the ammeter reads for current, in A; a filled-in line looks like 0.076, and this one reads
5
